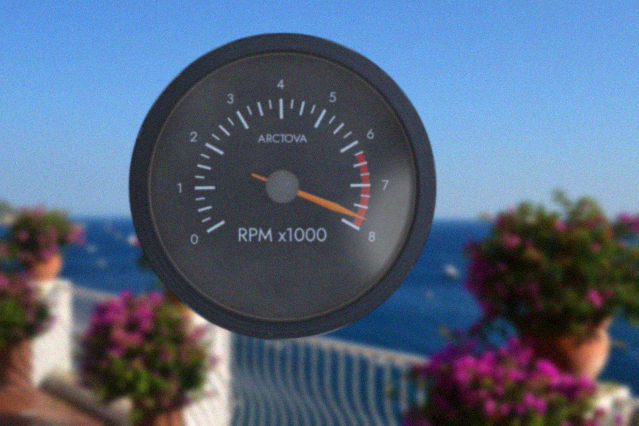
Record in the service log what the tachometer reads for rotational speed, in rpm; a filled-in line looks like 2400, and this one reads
7750
